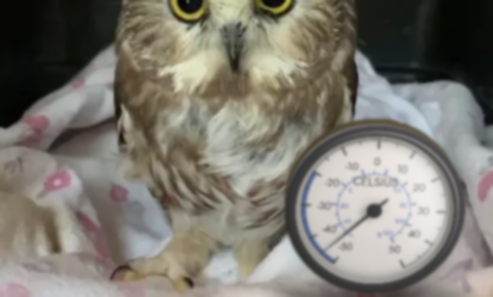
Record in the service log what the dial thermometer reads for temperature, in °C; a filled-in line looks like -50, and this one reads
-45
